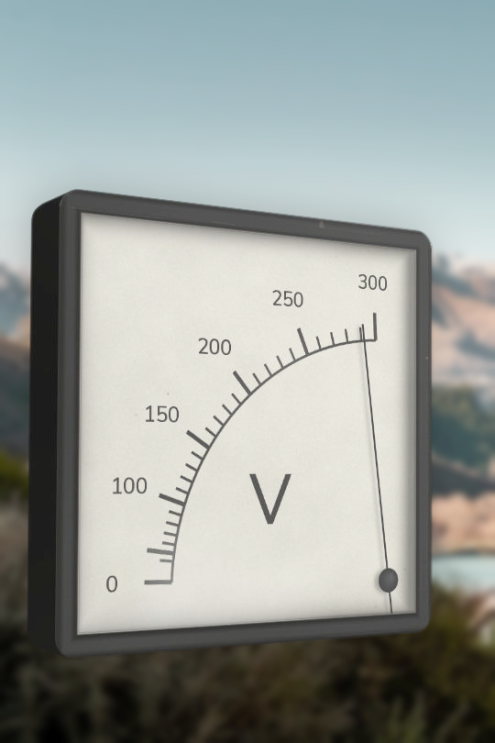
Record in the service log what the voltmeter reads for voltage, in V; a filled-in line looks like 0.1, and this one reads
290
